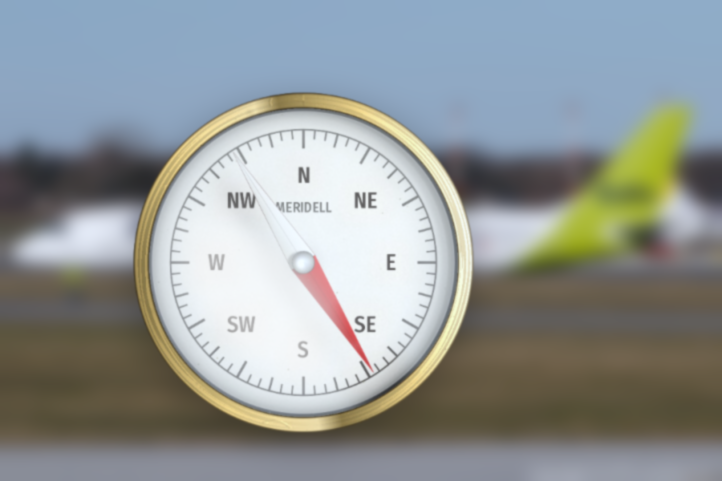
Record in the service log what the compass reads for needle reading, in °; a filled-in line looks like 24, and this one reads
147.5
